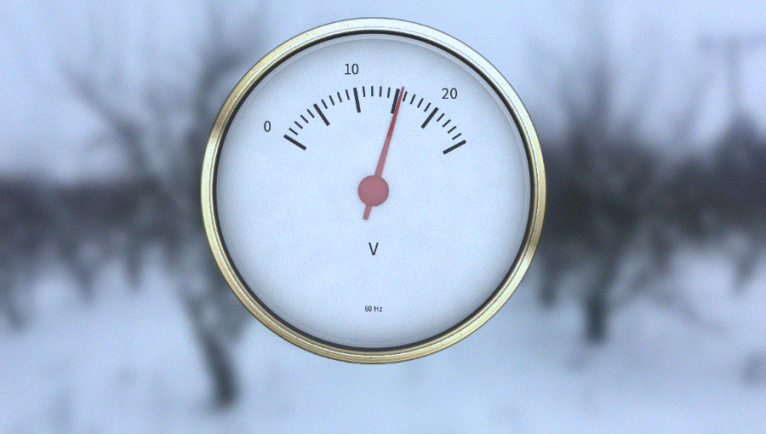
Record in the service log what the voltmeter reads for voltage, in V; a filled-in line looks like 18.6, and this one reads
15.5
